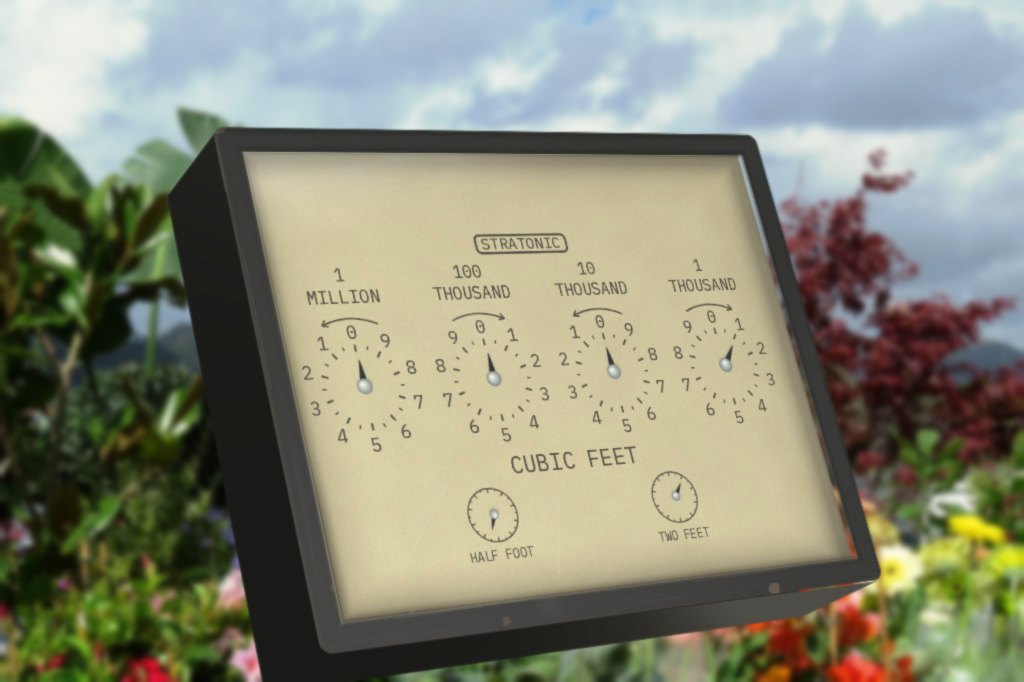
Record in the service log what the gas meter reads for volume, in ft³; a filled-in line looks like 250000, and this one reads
100
